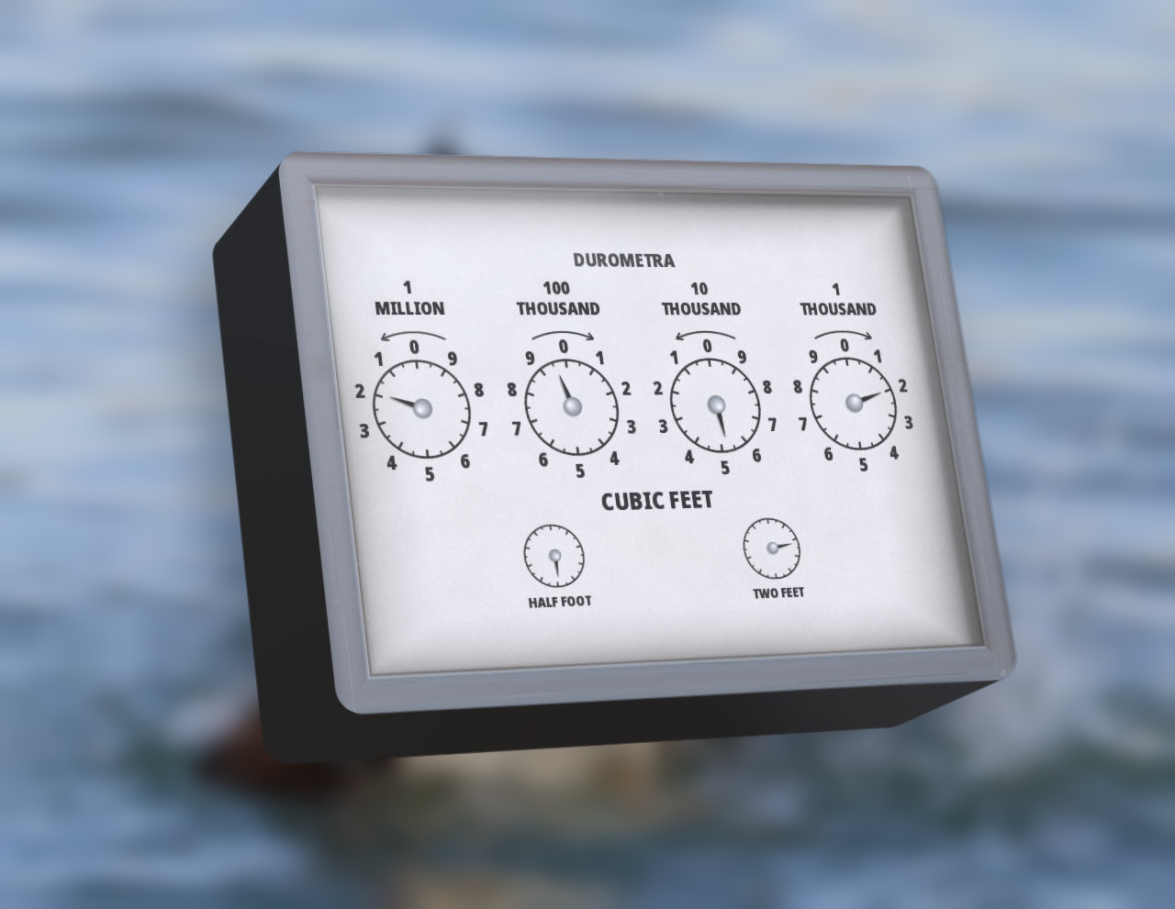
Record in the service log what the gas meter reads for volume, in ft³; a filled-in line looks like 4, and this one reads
195200
